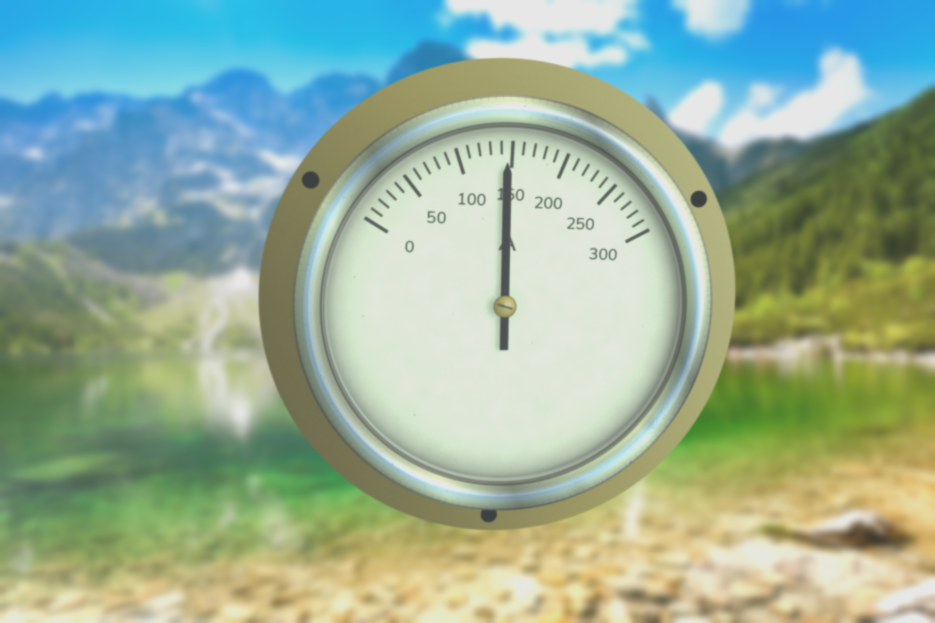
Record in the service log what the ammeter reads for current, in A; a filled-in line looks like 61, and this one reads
145
